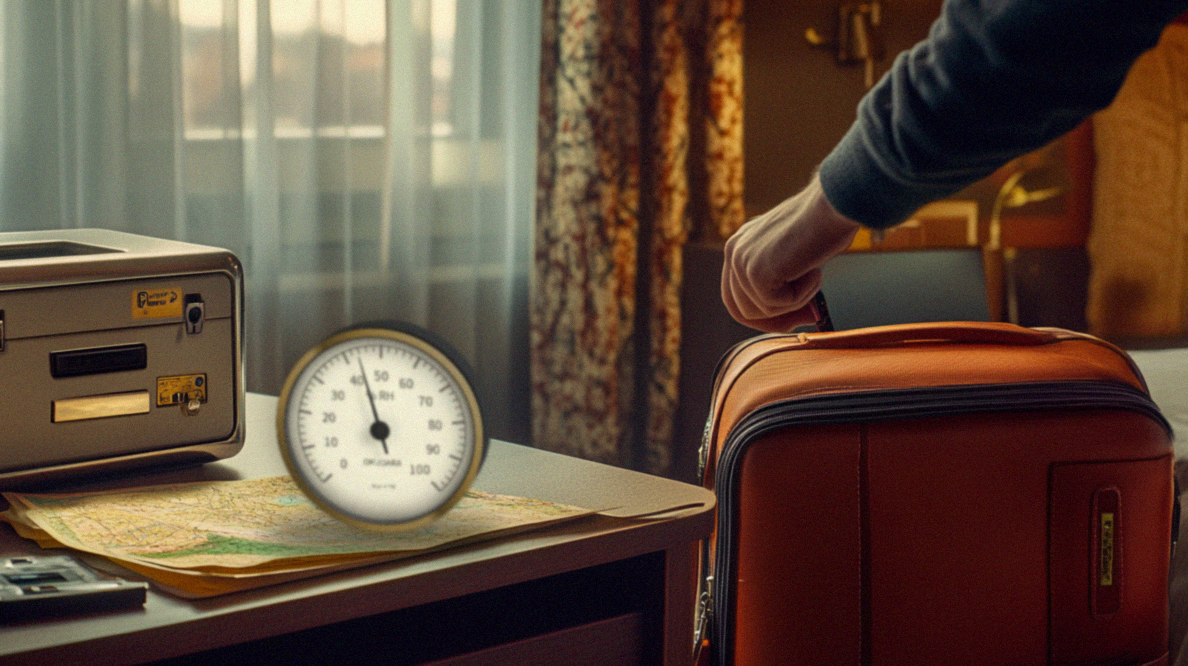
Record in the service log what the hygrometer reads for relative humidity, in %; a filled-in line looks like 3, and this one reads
44
